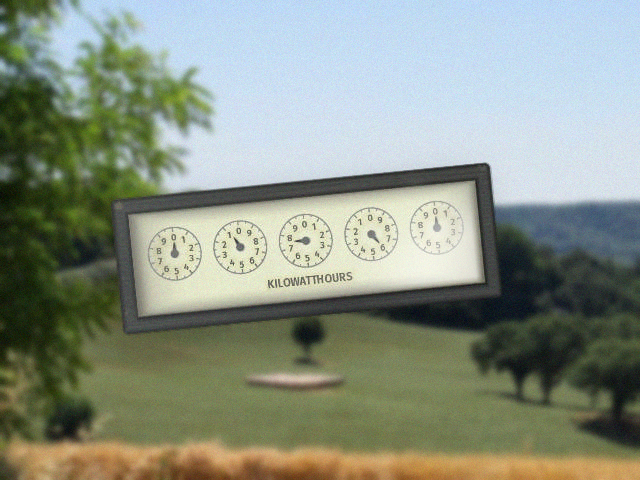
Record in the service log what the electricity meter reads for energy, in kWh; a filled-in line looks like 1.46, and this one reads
760
